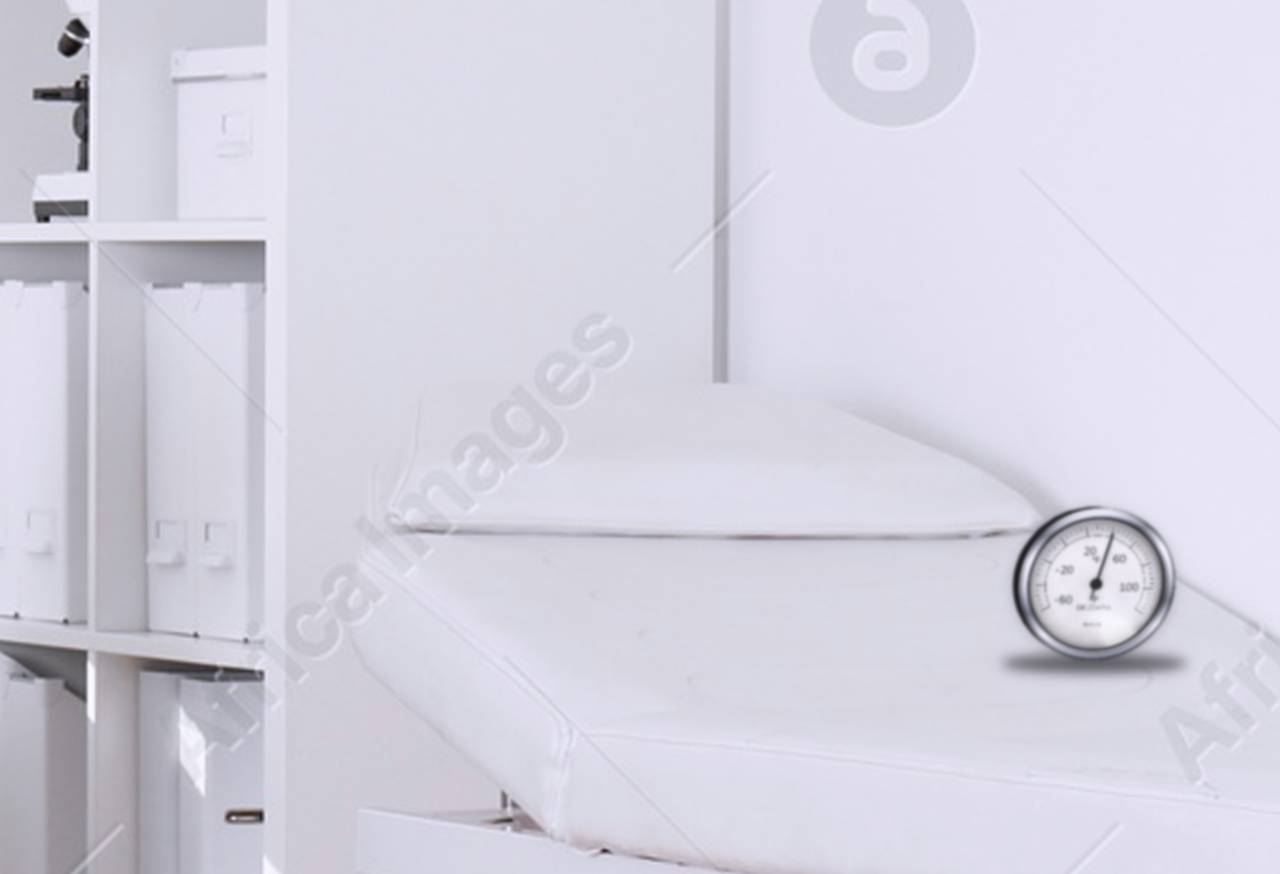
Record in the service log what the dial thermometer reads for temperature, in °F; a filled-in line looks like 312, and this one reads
40
